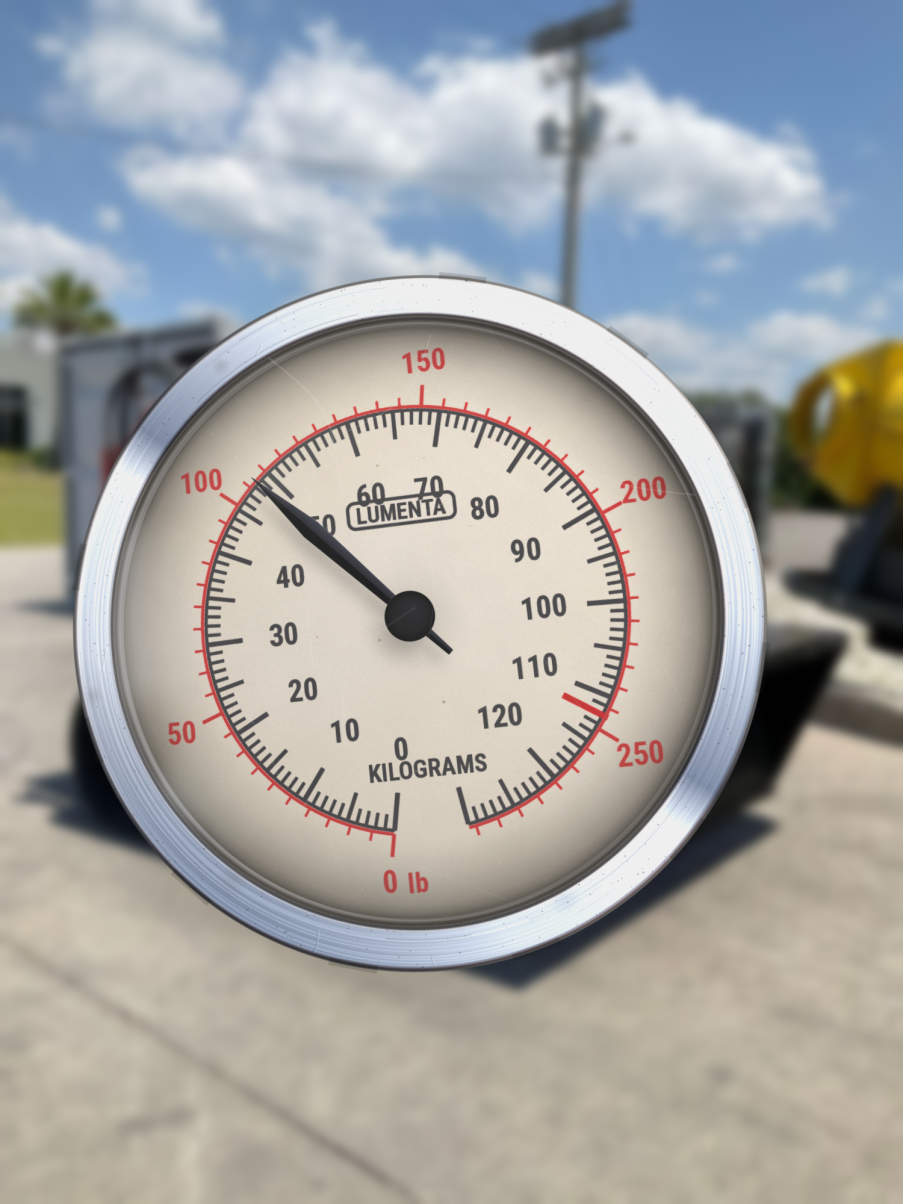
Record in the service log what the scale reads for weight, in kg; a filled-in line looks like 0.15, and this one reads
48.5
